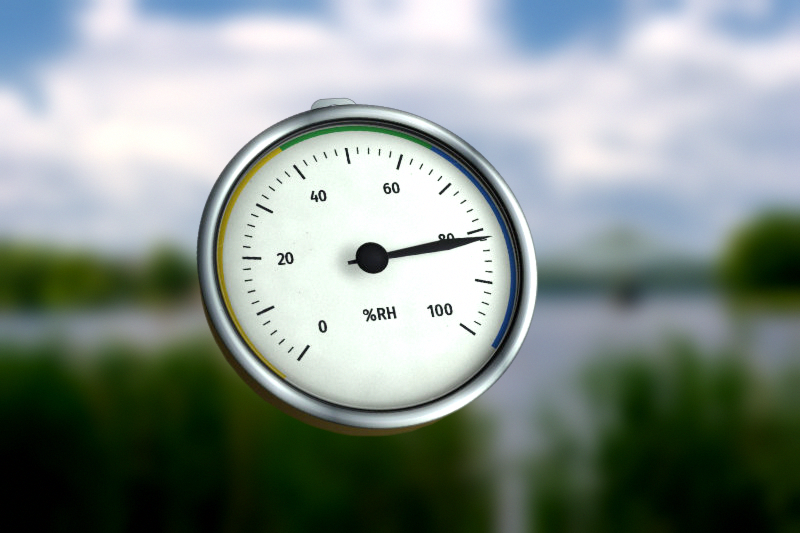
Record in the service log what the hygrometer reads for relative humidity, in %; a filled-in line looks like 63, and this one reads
82
